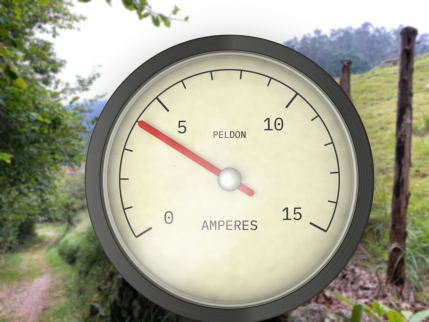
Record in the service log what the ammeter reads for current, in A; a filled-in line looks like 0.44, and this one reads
4
